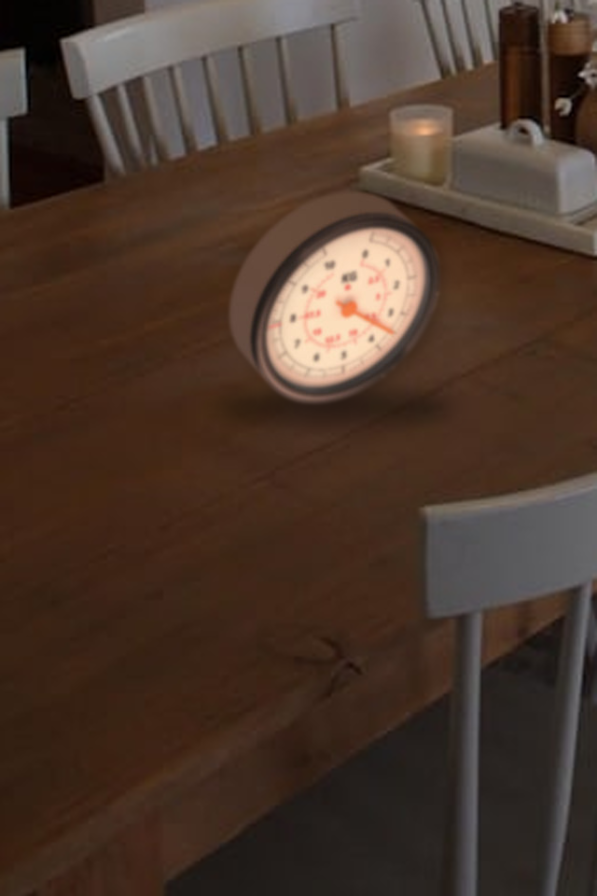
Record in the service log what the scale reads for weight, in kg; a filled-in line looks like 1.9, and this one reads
3.5
